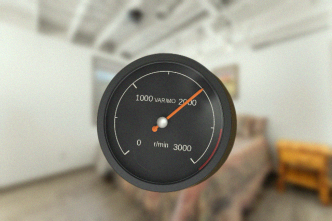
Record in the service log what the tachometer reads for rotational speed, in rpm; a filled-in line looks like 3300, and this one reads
2000
